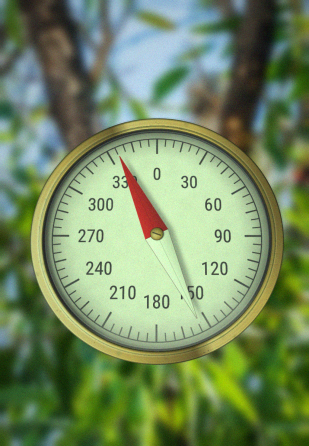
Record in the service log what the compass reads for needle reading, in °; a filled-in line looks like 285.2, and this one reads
335
